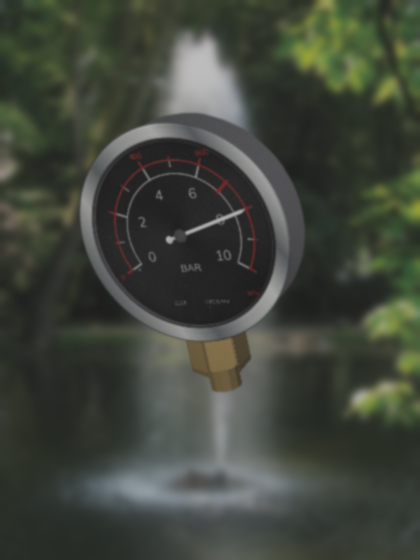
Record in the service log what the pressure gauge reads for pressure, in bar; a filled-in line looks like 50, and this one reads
8
